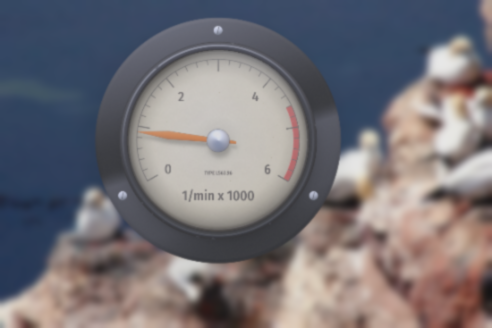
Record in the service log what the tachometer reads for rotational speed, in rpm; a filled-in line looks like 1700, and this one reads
900
